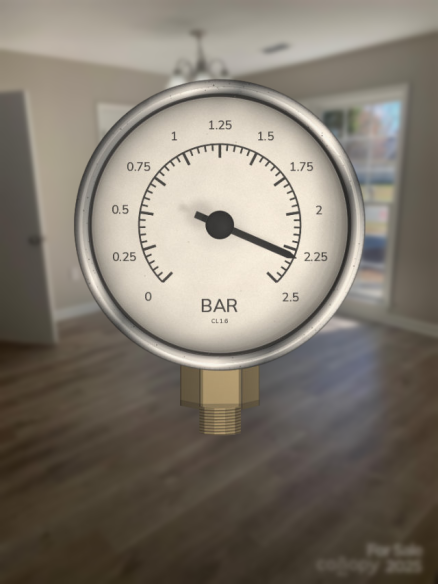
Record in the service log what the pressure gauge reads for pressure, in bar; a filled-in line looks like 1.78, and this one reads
2.3
